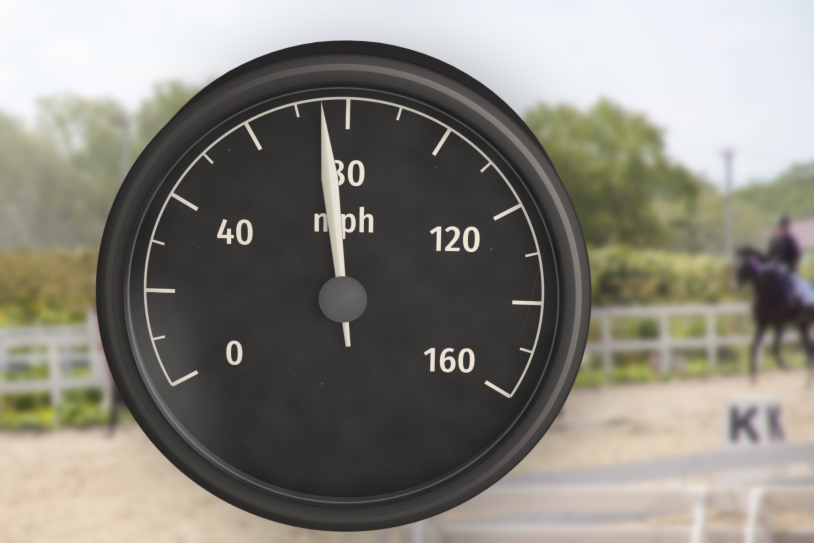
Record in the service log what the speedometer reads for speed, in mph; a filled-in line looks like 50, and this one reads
75
